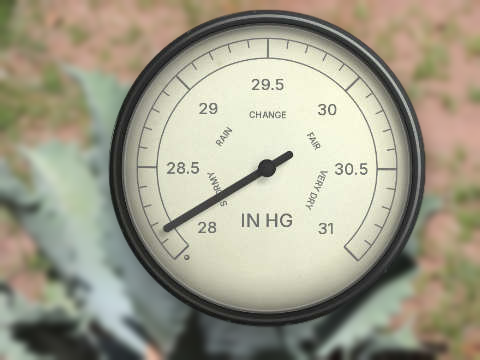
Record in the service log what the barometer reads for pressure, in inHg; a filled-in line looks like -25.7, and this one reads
28.15
